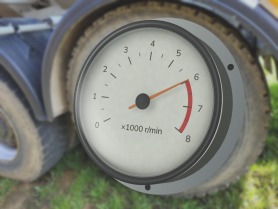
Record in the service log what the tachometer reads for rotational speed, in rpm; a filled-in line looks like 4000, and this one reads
6000
